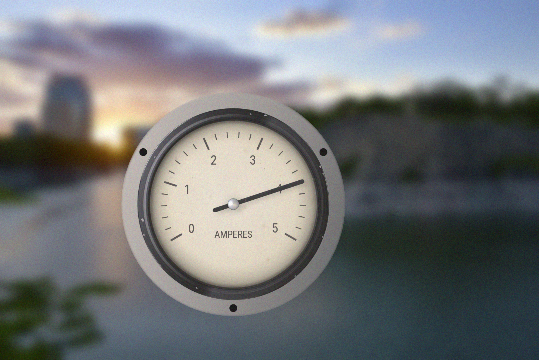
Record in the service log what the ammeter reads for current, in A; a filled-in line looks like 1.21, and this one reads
4
